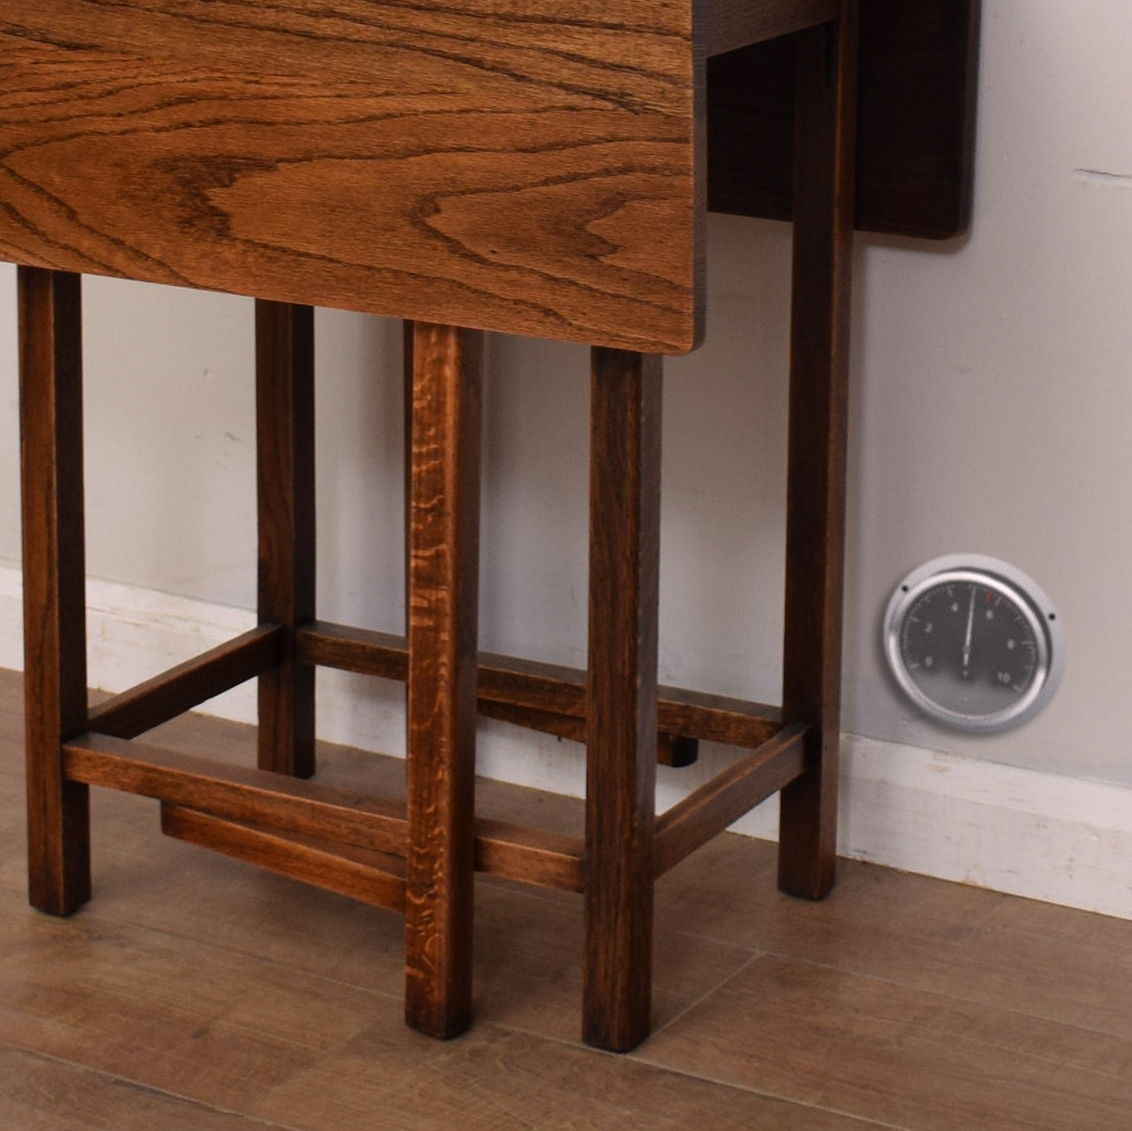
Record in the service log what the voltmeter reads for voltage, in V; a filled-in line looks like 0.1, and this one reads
5
